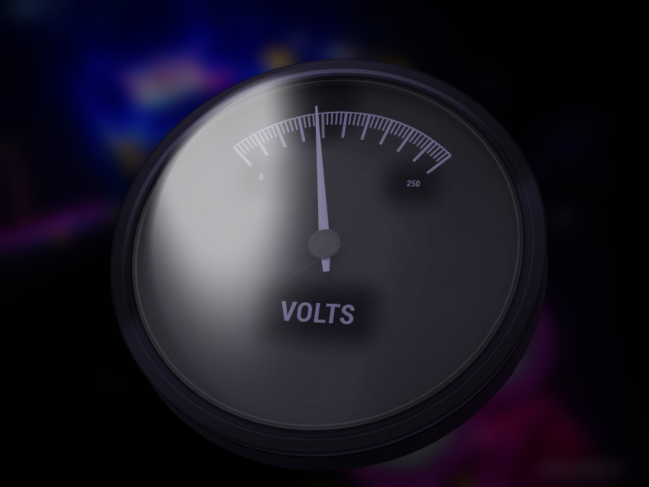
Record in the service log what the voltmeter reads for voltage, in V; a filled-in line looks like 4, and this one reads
95
